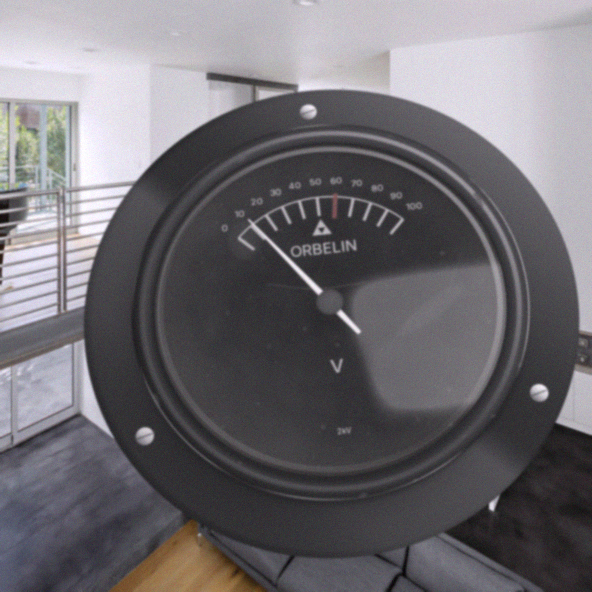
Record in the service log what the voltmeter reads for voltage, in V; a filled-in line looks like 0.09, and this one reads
10
